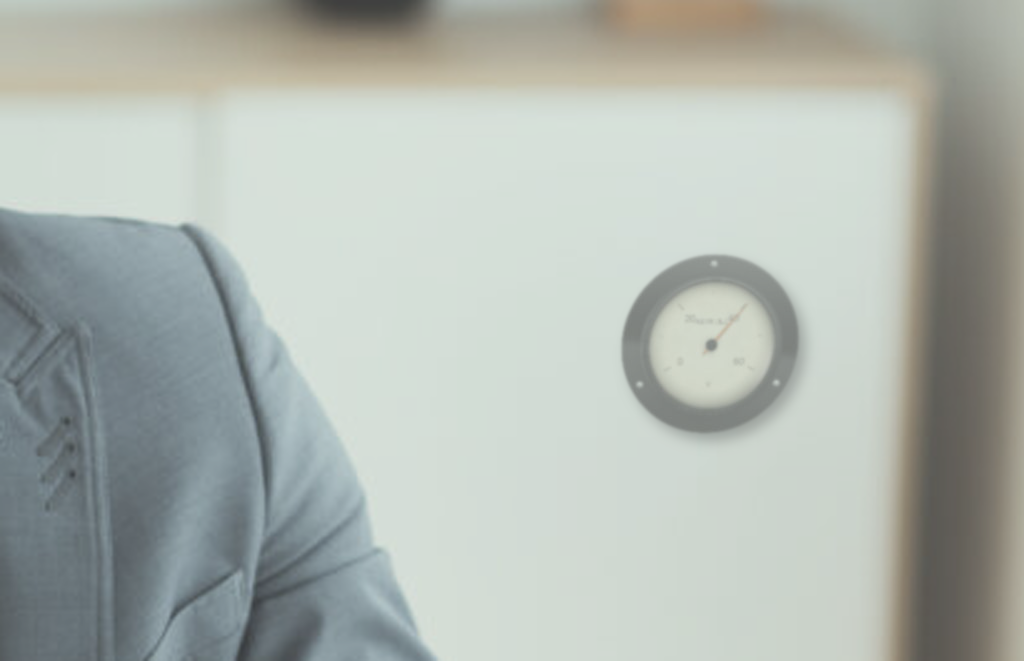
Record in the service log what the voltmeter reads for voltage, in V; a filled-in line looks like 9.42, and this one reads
40
